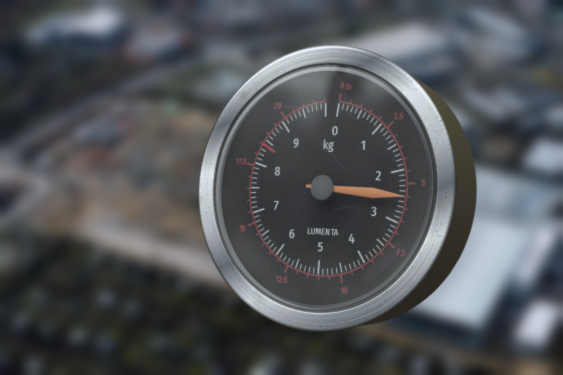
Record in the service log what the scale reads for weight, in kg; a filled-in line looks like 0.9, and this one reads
2.5
